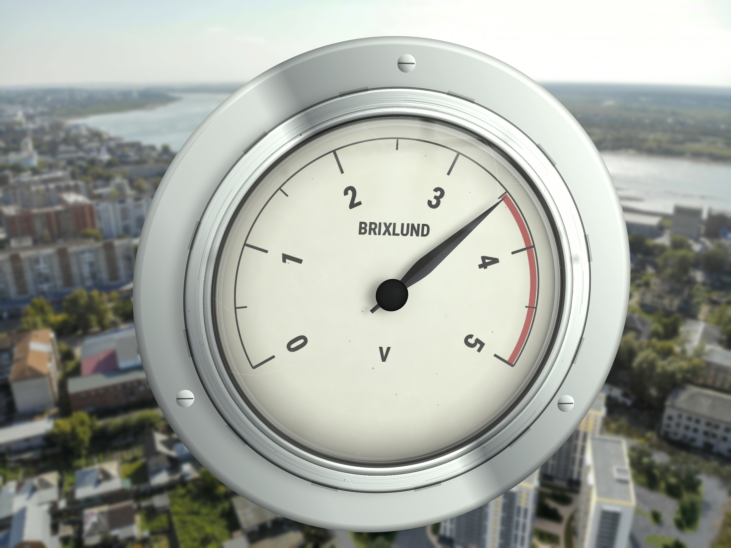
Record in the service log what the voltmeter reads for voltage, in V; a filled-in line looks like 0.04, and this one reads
3.5
